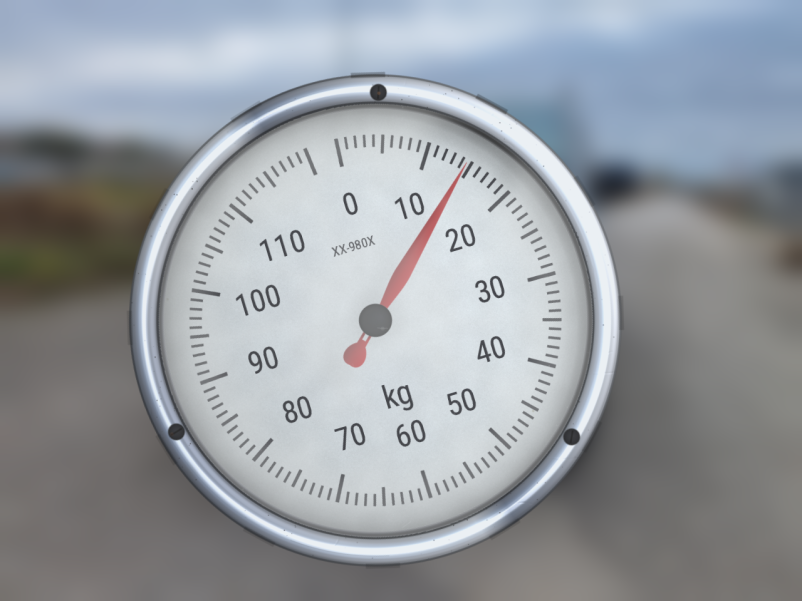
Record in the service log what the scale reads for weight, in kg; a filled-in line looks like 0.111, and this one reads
14.5
